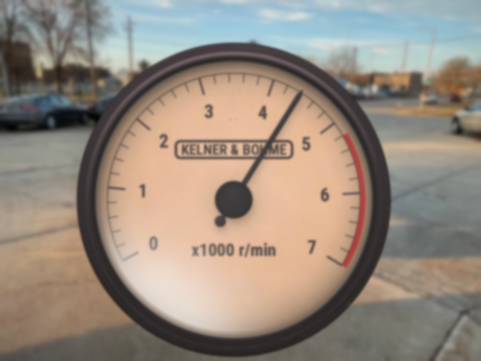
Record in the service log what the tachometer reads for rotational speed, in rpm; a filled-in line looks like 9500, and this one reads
4400
